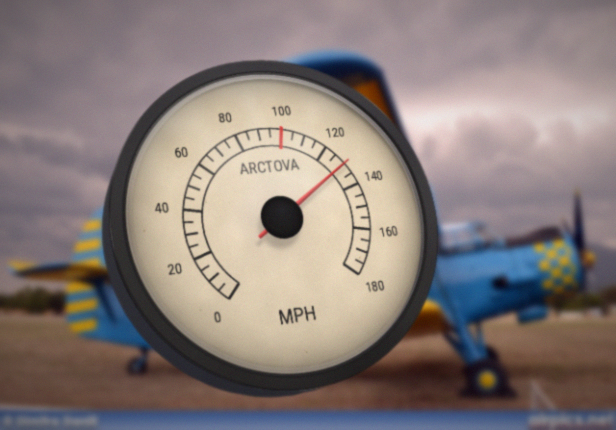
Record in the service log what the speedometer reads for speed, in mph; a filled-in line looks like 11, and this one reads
130
